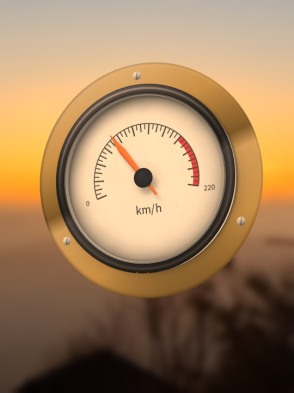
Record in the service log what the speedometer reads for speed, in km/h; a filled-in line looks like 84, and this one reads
75
